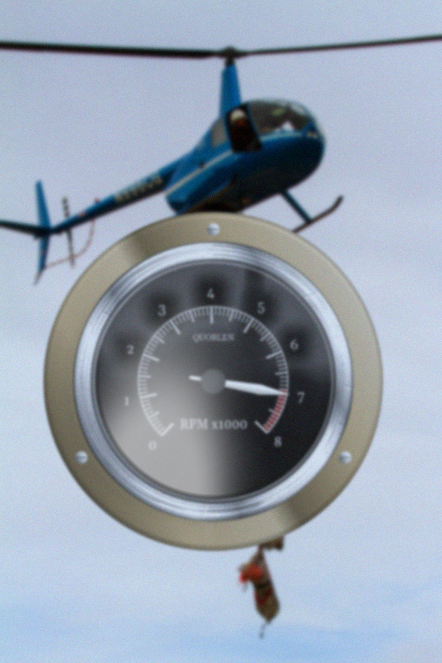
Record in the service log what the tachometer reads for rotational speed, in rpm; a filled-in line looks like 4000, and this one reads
7000
